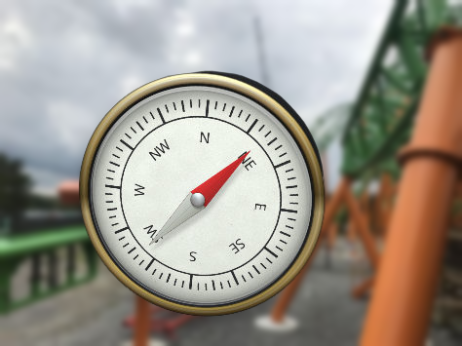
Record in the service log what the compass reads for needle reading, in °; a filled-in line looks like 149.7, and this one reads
40
